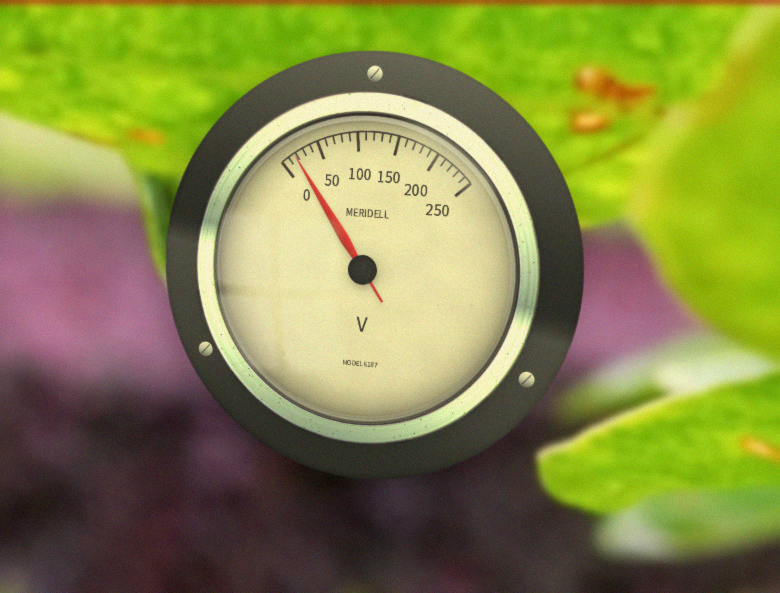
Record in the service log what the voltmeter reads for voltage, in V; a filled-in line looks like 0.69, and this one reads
20
